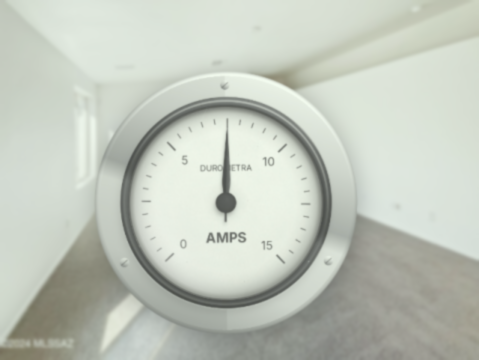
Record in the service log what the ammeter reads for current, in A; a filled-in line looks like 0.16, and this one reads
7.5
